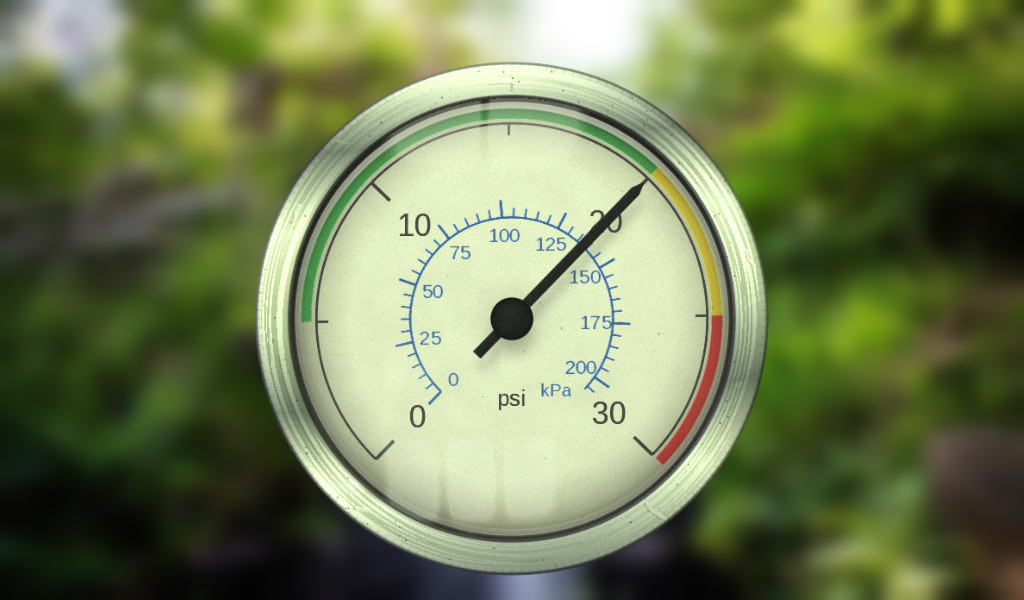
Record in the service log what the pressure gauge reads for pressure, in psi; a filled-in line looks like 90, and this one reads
20
